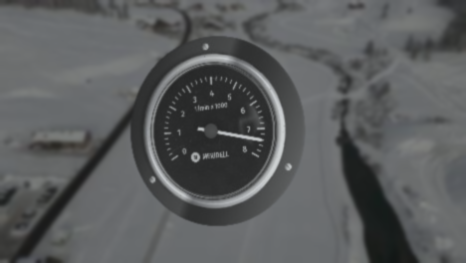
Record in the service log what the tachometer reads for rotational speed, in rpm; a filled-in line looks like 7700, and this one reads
7400
